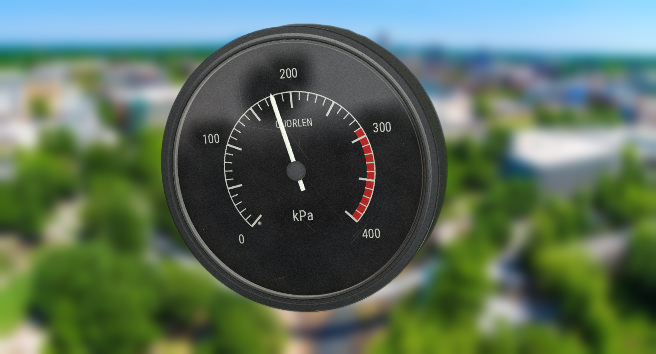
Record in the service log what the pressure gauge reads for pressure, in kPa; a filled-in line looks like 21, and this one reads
180
